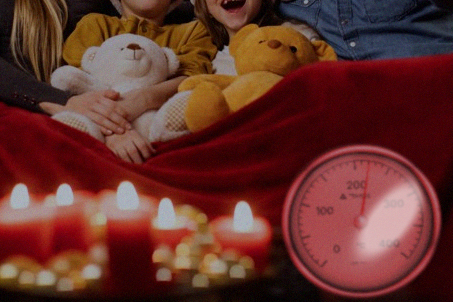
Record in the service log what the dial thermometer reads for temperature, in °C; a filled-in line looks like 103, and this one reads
220
